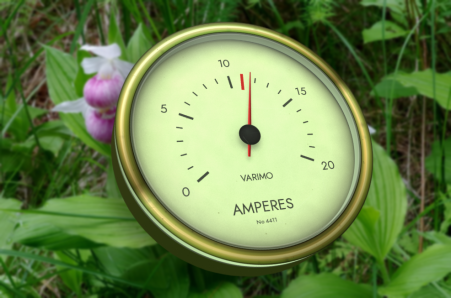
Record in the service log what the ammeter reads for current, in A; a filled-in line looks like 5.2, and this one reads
11.5
